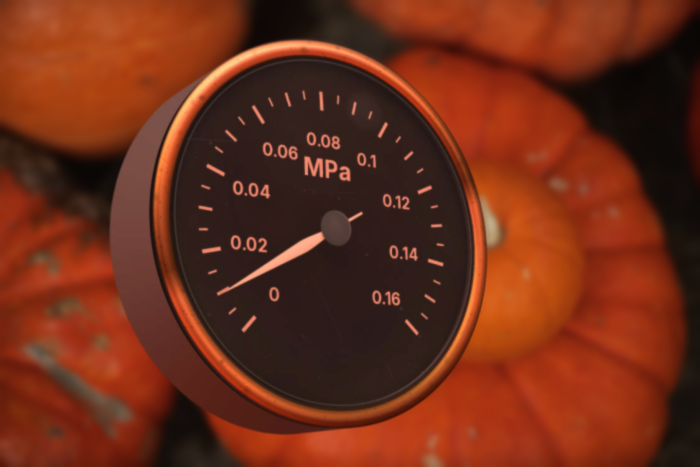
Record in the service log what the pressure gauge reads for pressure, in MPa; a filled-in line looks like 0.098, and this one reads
0.01
